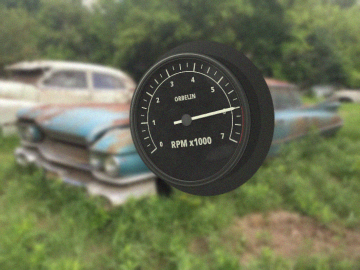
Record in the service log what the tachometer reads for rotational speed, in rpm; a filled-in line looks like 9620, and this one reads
6000
